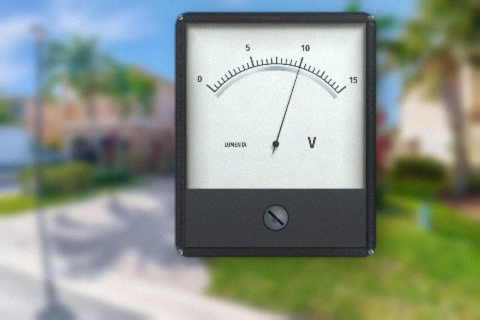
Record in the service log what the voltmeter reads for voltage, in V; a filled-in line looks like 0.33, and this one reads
10
